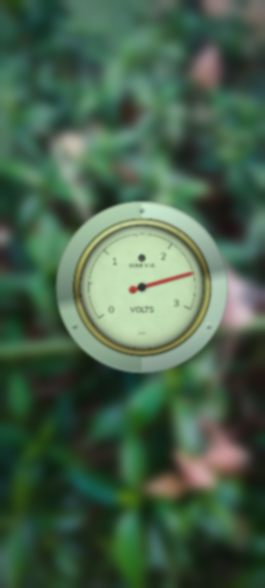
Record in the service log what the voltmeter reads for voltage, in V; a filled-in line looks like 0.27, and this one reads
2.5
